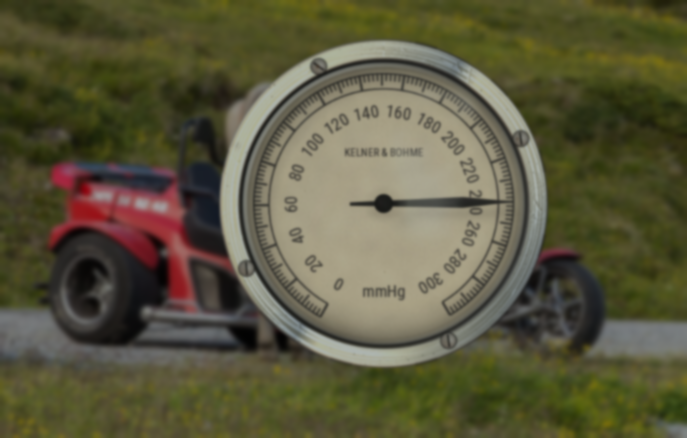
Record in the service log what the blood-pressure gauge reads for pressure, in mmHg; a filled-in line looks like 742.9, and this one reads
240
